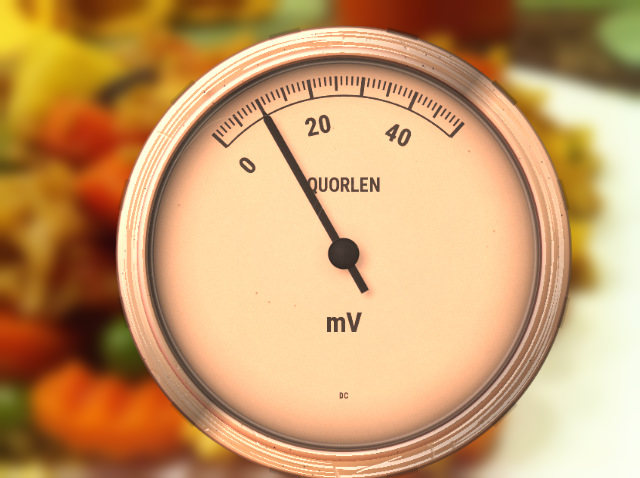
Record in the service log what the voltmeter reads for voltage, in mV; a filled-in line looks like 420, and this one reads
10
